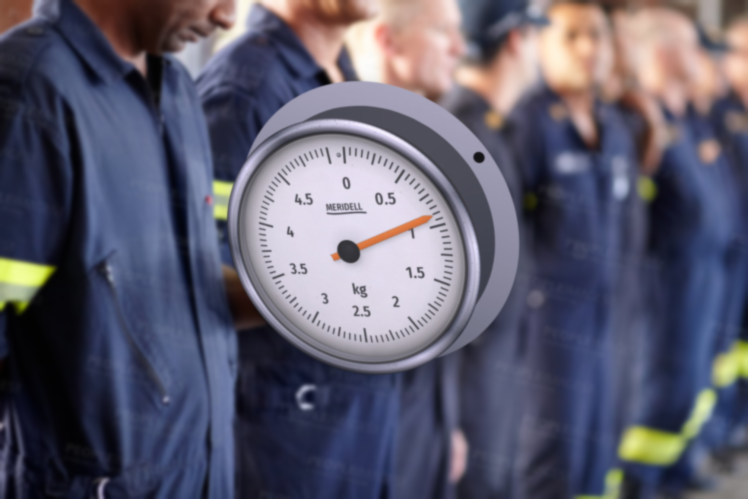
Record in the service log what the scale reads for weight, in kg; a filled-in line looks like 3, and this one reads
0.9
